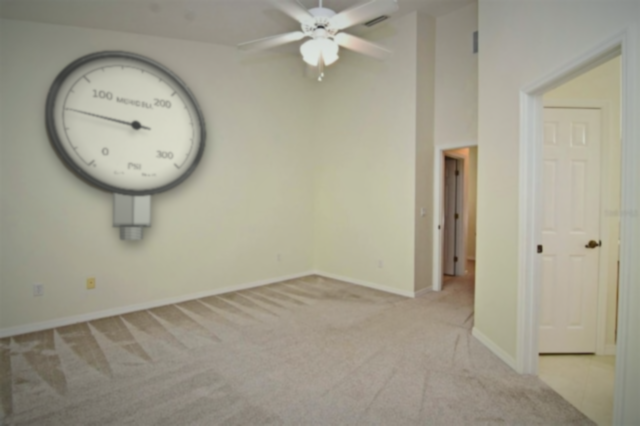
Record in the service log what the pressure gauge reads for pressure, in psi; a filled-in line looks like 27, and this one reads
60
